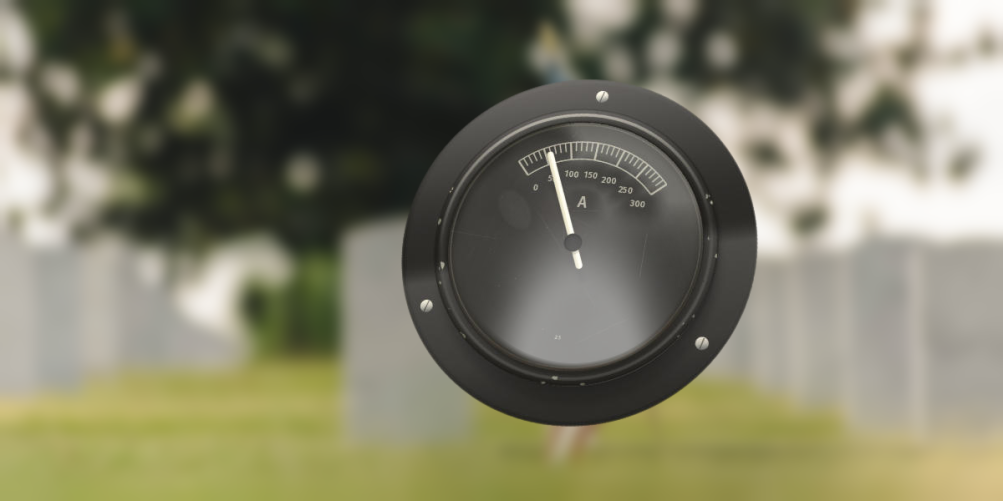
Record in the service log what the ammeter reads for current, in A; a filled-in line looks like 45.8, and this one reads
60
